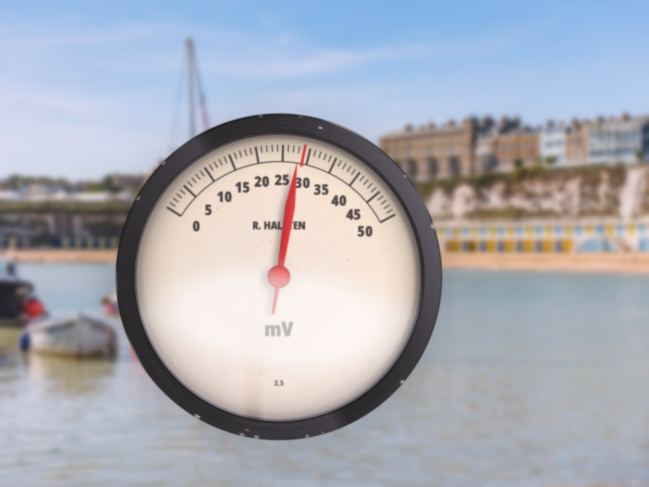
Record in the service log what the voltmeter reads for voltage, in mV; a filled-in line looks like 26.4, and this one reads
28
